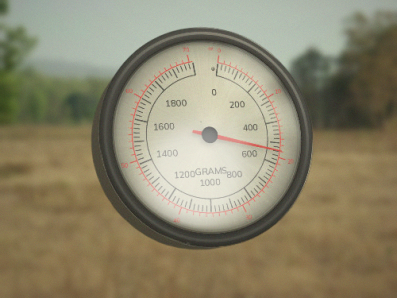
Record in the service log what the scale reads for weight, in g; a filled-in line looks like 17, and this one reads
540
